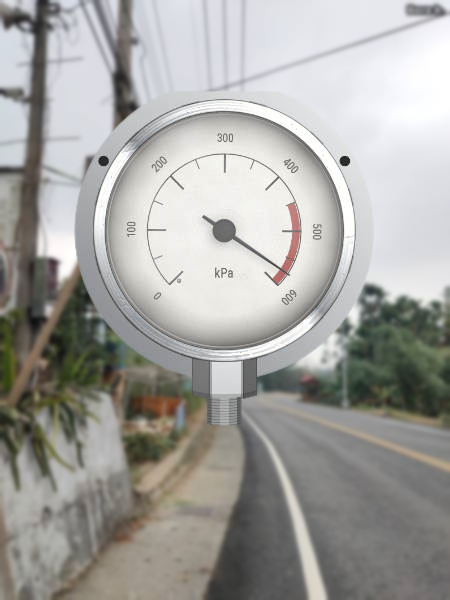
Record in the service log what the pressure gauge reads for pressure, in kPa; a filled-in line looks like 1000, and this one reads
575
